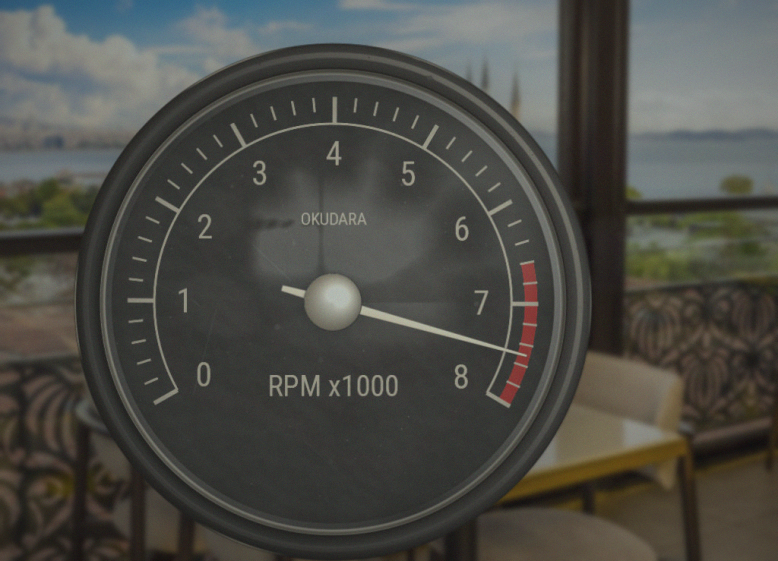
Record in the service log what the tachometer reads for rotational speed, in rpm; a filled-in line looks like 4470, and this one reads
7500
